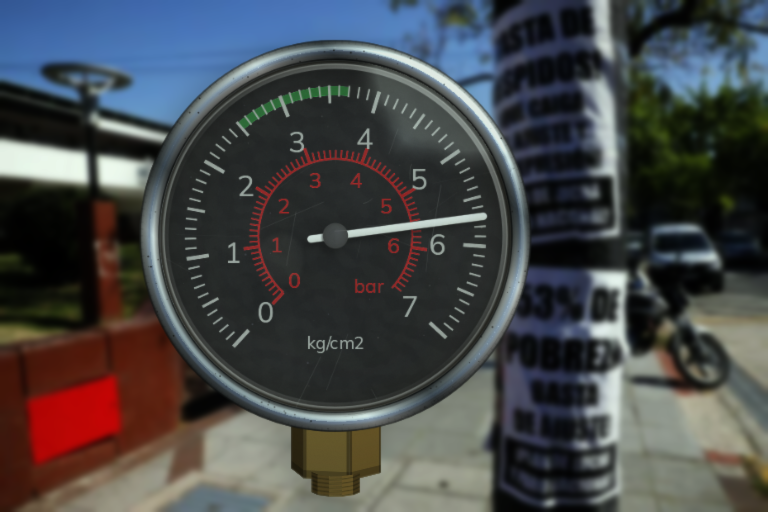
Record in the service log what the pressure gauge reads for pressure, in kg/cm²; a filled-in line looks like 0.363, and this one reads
5.7
